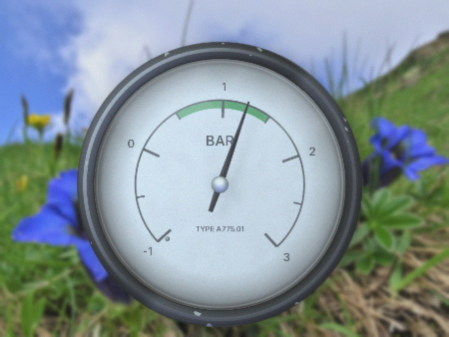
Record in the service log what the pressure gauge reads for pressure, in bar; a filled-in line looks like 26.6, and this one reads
1.25
